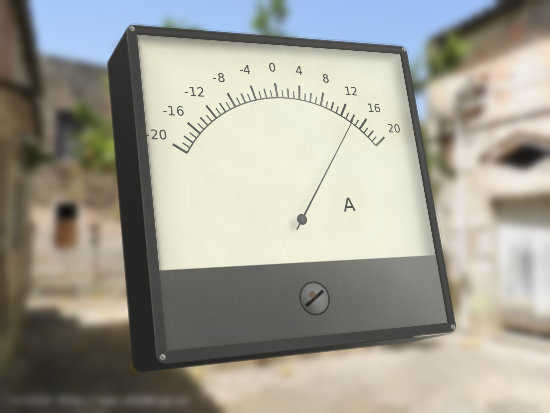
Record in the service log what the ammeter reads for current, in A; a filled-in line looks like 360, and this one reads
14
